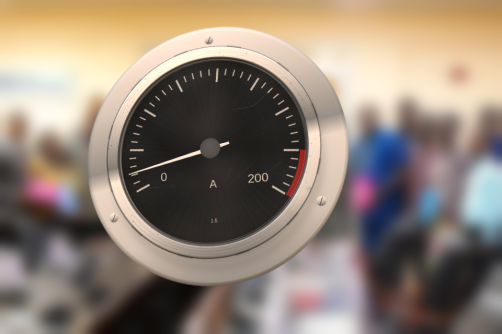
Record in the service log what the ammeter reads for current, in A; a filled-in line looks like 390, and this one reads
10
